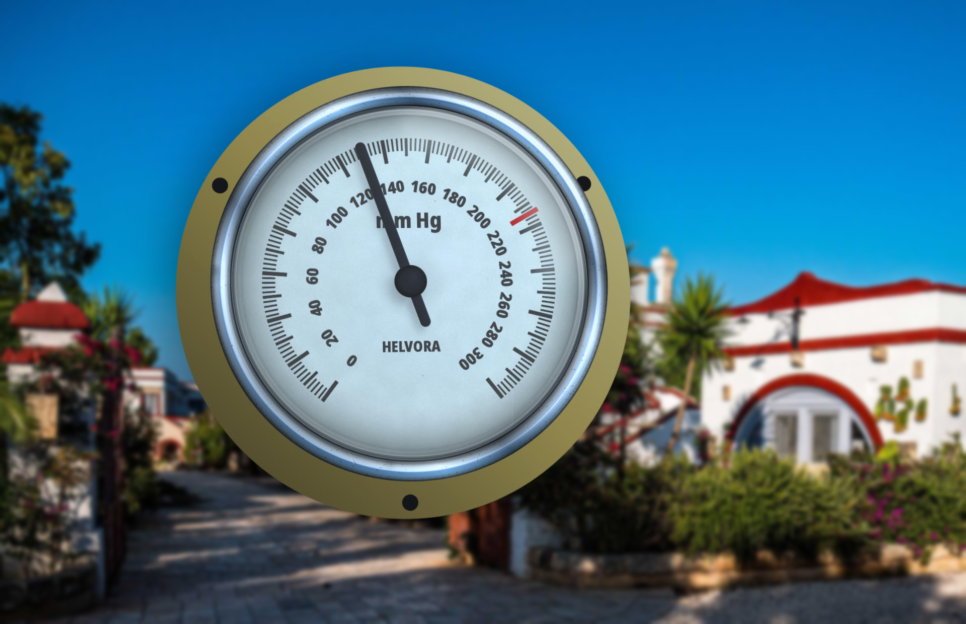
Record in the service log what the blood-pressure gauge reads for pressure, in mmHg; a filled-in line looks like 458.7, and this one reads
130
